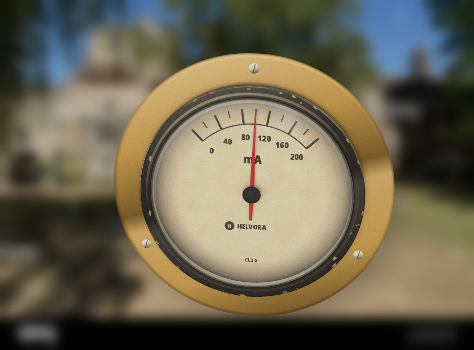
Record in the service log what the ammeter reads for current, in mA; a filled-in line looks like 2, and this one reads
100
